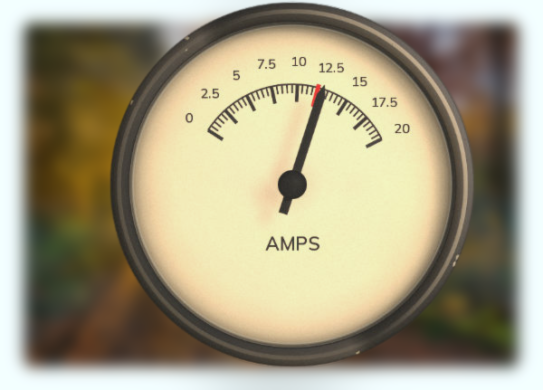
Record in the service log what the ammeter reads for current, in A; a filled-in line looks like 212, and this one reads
12.5
